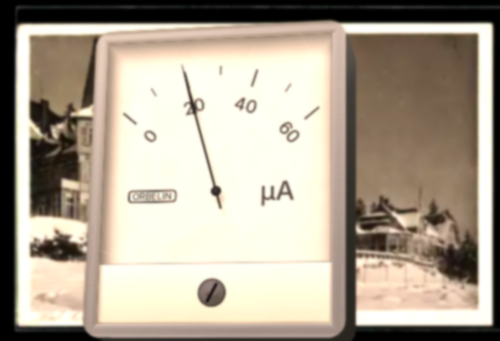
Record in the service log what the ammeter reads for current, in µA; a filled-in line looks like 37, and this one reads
20
